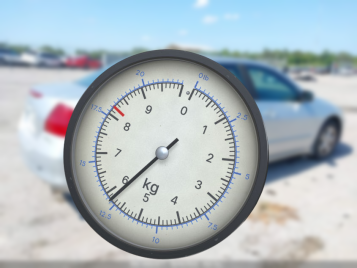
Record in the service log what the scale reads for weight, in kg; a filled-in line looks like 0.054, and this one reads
5.8
